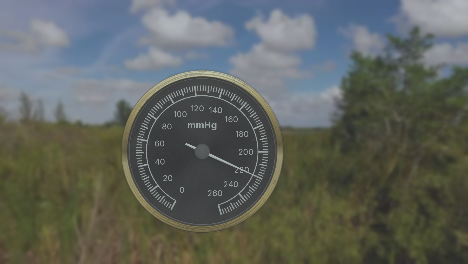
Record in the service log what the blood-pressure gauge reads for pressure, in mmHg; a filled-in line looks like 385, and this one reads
220
